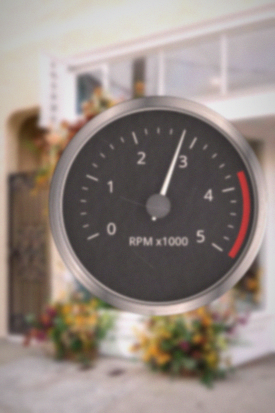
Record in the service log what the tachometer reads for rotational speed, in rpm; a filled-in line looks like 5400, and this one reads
2800
